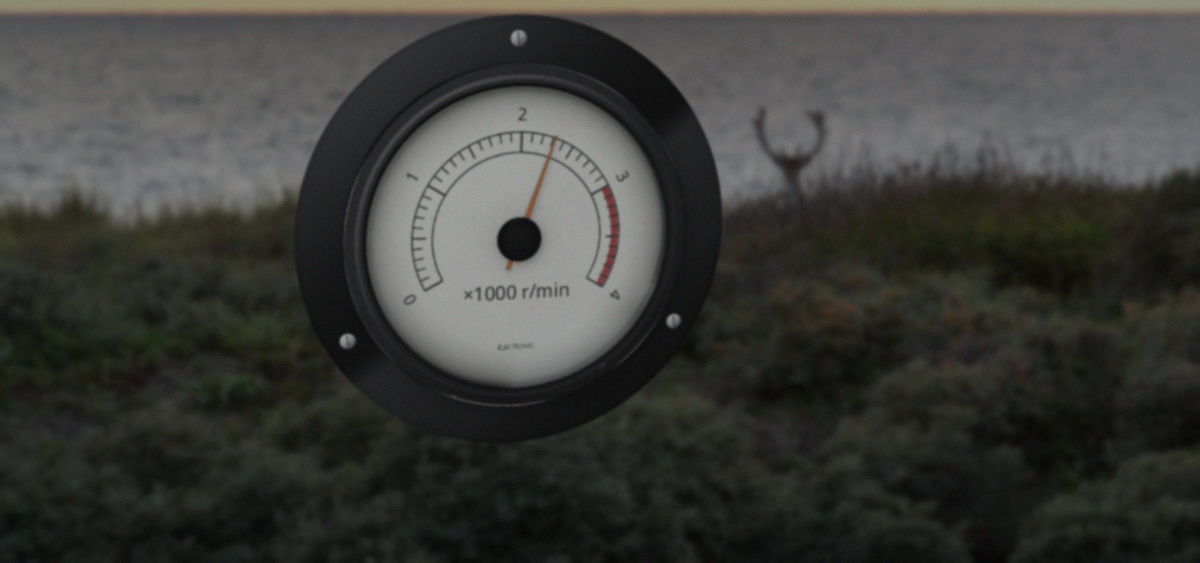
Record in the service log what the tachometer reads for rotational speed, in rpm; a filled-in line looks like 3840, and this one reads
2300
